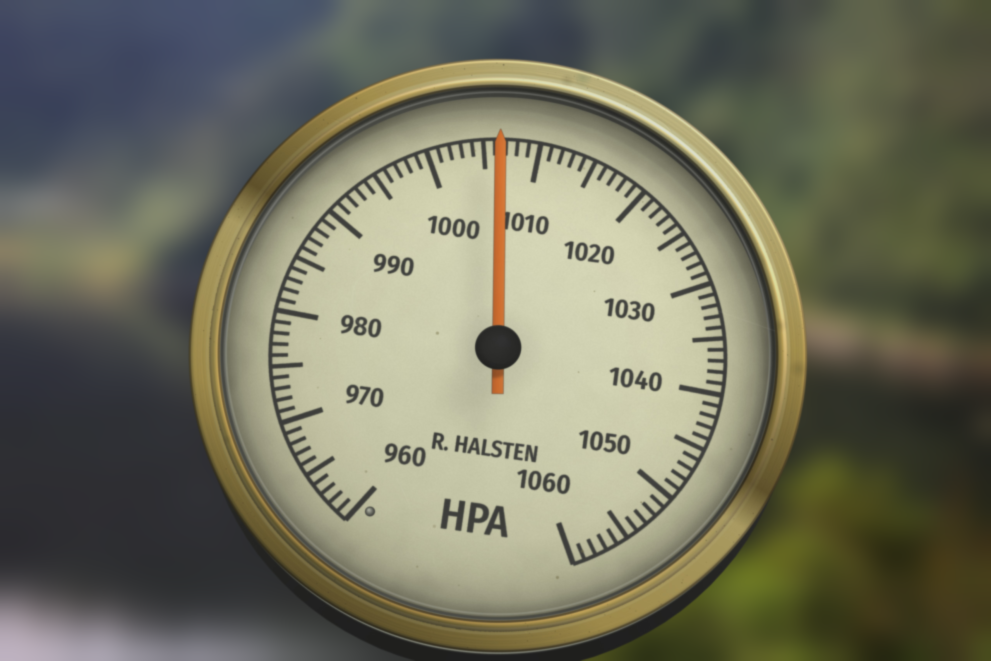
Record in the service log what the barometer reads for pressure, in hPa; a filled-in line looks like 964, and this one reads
1006.5
